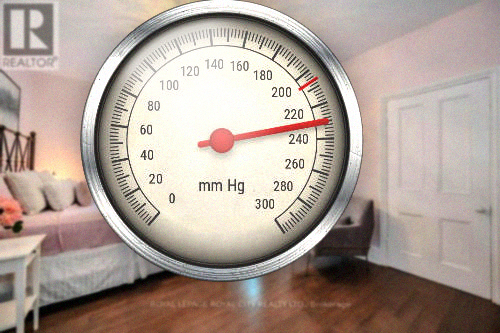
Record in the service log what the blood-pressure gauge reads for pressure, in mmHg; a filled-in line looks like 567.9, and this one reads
230
